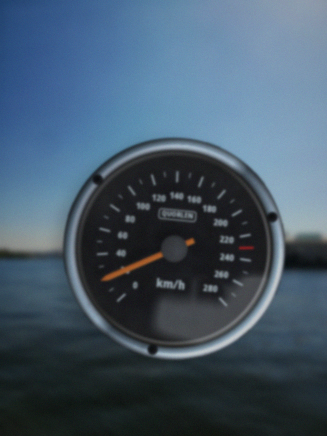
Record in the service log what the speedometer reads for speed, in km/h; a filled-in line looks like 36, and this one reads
20
